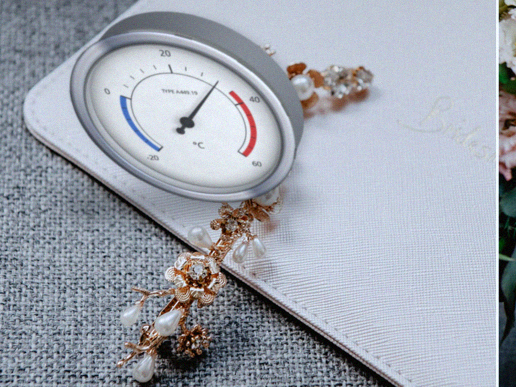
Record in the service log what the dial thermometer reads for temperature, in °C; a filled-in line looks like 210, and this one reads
32
